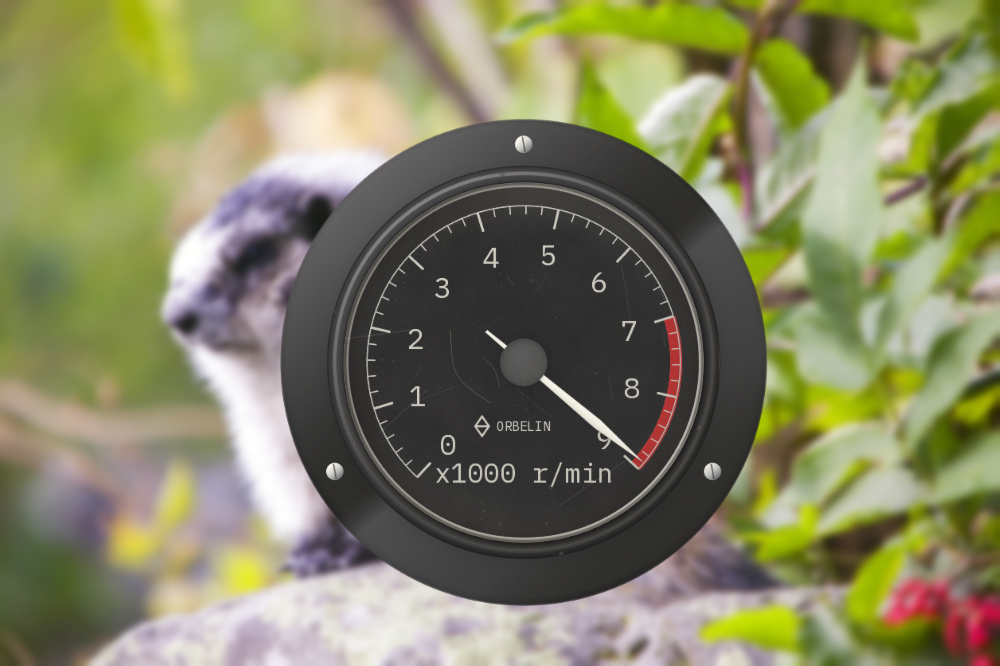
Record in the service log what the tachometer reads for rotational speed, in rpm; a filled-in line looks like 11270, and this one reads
8900
